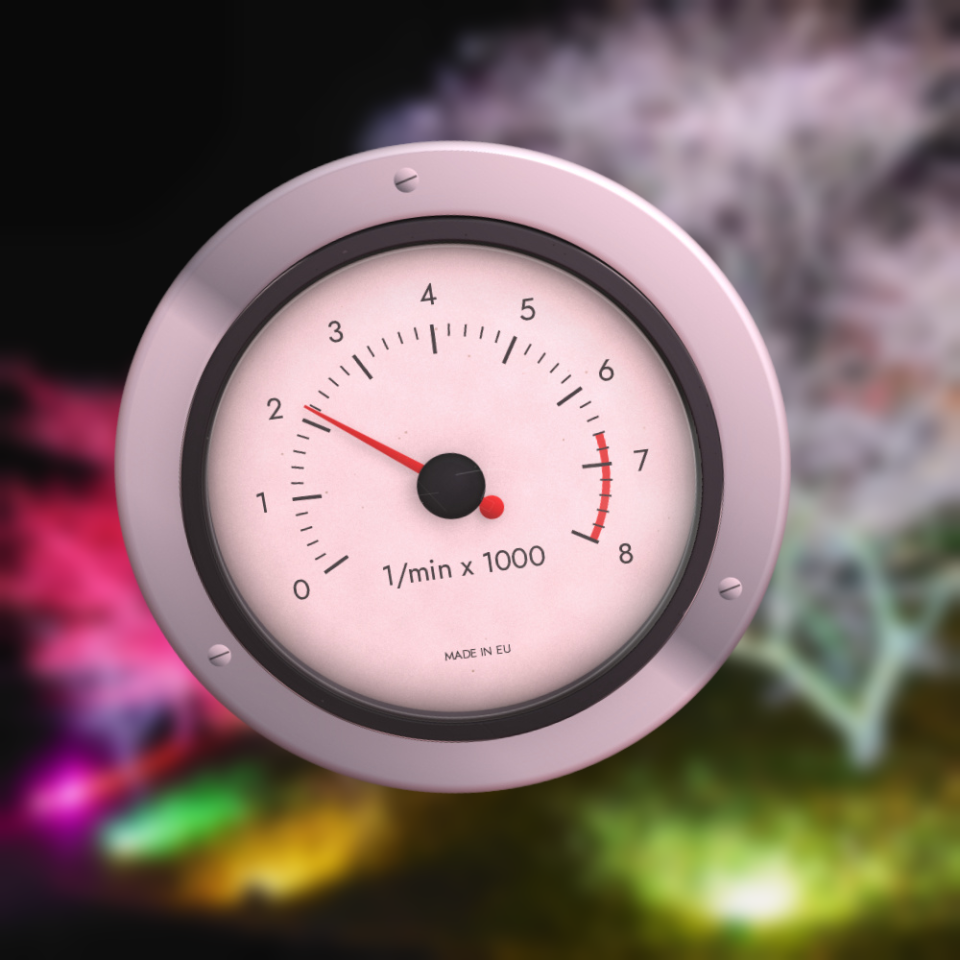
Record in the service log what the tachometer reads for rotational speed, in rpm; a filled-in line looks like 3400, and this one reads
2200
